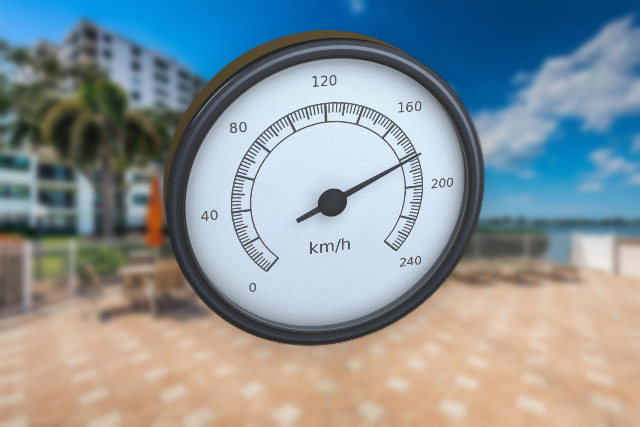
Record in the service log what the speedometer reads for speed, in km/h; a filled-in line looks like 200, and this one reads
180
